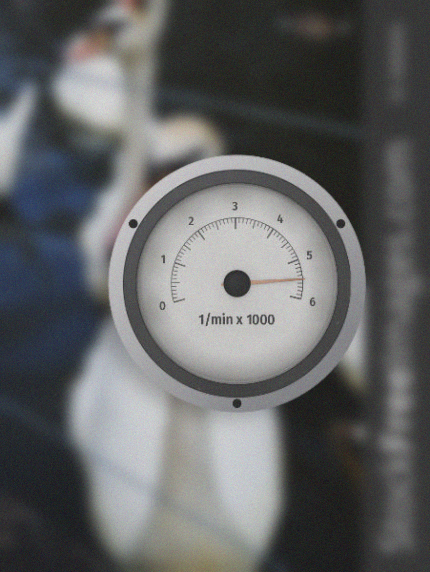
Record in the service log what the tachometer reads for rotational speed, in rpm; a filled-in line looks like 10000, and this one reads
5500
